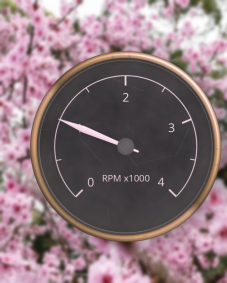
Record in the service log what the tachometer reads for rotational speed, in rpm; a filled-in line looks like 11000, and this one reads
1000
